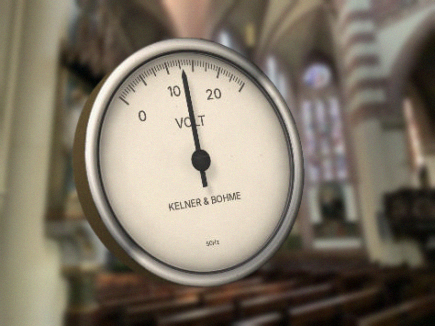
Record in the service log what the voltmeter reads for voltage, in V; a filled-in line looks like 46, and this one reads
12.5
